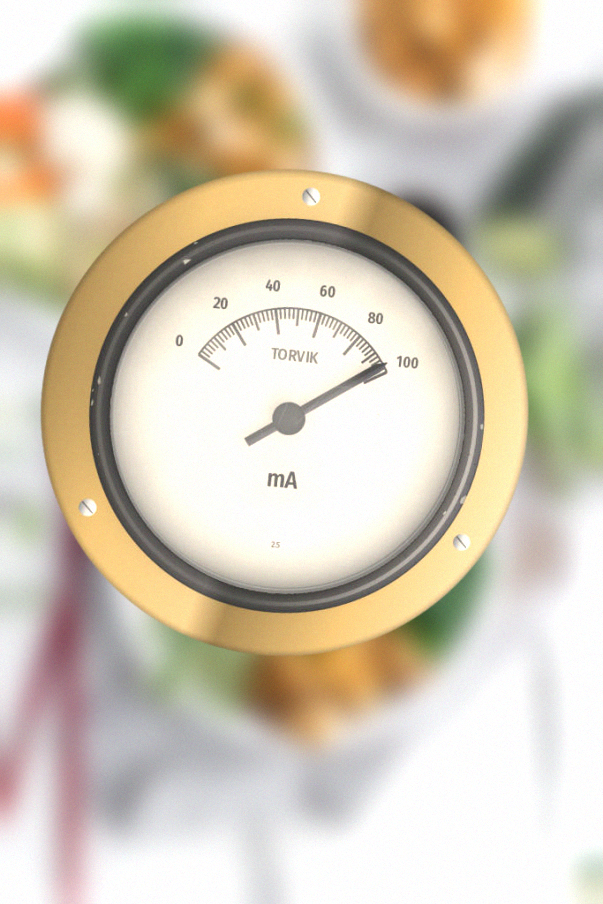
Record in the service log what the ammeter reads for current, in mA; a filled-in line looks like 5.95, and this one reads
96
